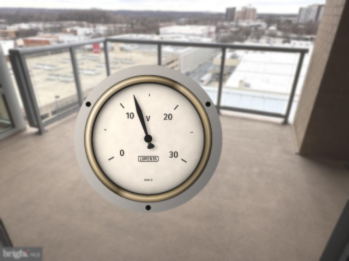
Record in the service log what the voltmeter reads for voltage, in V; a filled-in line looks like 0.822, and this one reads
12.5
